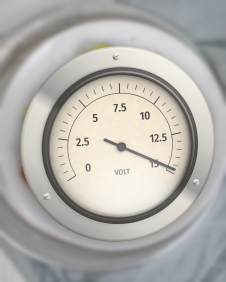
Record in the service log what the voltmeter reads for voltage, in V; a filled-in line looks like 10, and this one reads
14.75
